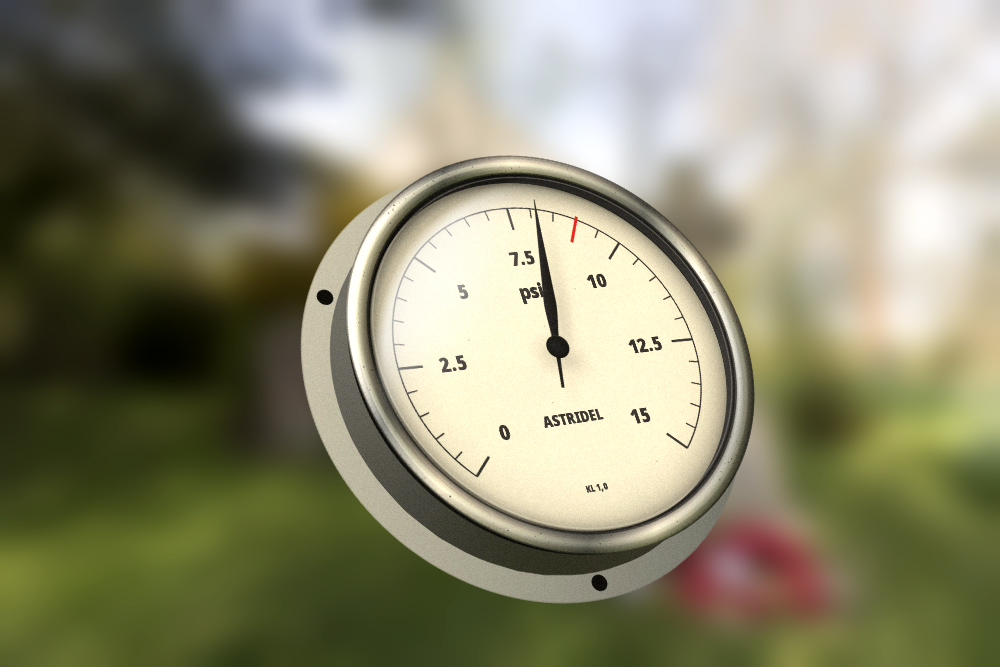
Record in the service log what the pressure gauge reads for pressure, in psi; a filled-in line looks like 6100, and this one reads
8
